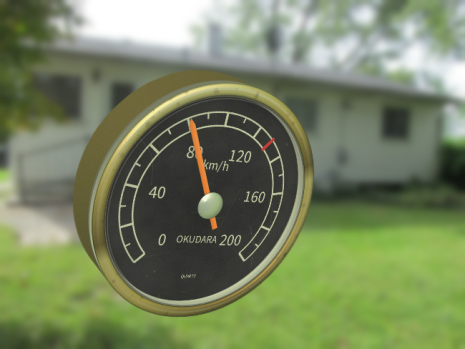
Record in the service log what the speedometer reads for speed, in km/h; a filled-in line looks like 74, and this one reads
80
